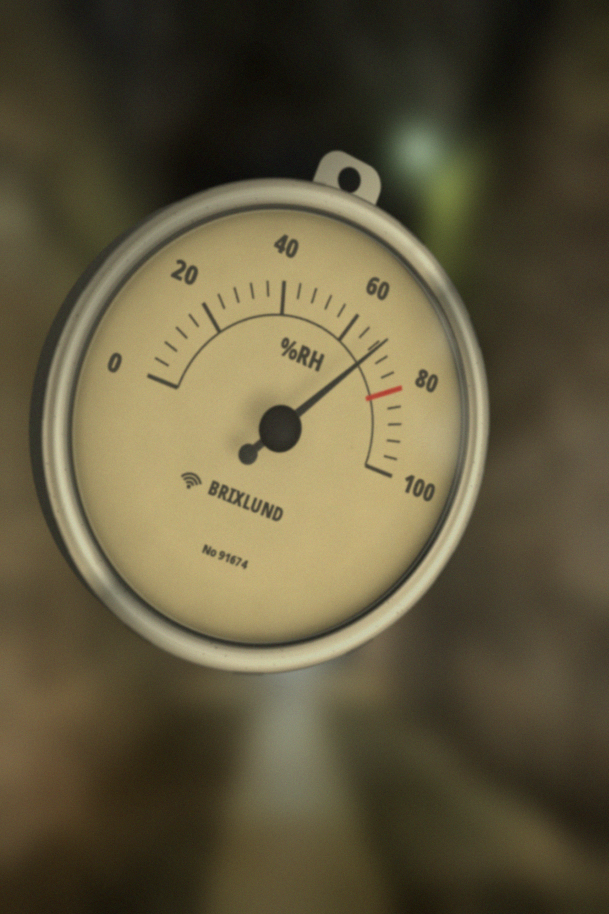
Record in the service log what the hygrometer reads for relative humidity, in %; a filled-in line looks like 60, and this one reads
68
